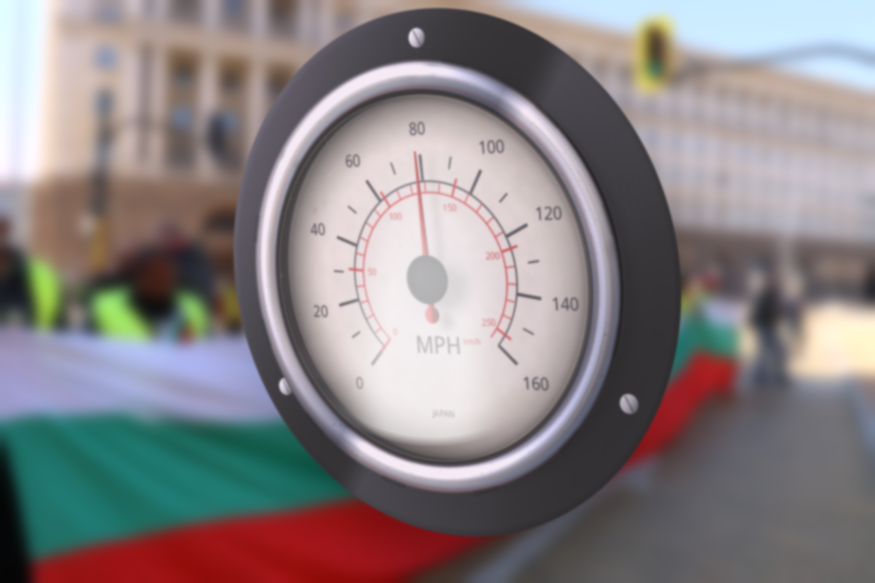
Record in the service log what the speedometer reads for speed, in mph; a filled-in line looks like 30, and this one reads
80
